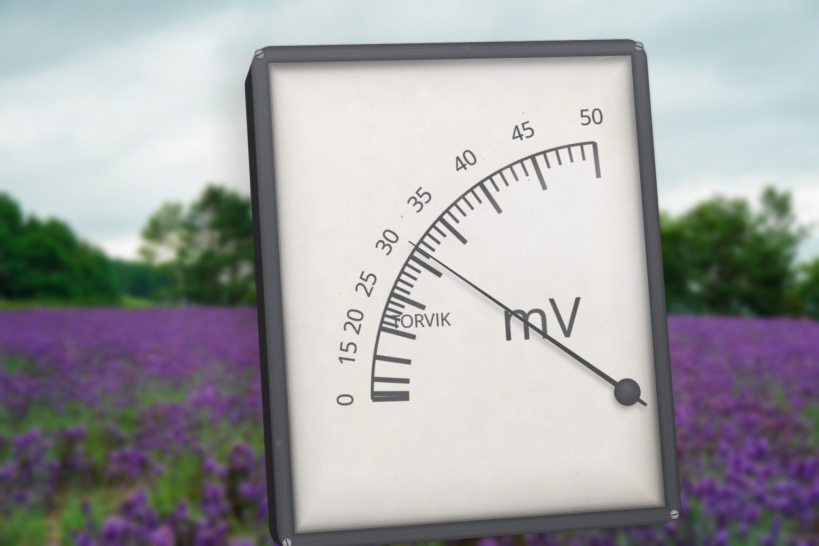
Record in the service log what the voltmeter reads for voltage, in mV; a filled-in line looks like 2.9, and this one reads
31
